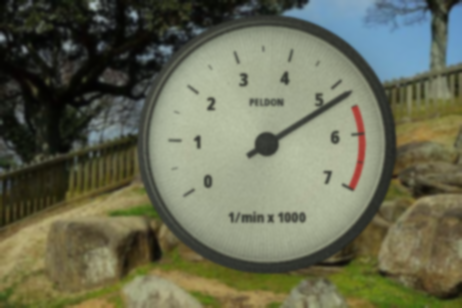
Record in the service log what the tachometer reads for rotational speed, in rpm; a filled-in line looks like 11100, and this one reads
5250
